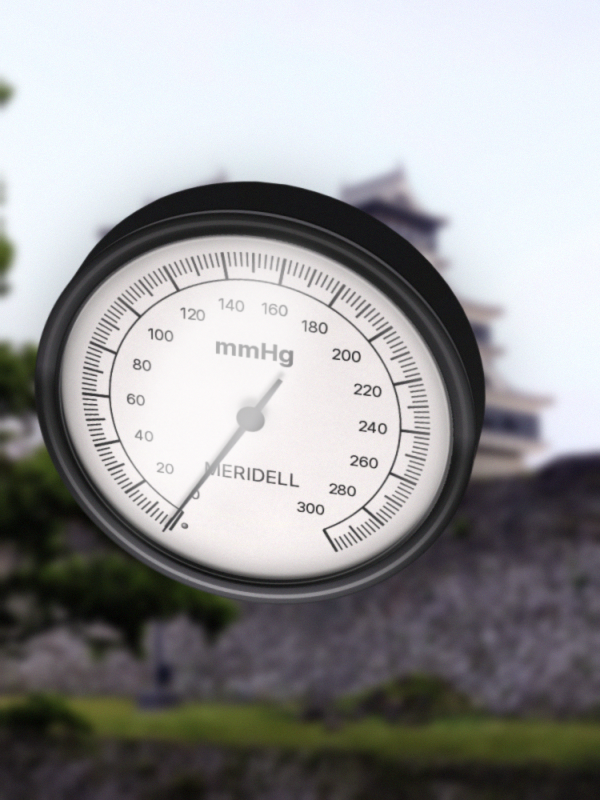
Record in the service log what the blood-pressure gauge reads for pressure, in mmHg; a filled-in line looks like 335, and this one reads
2
